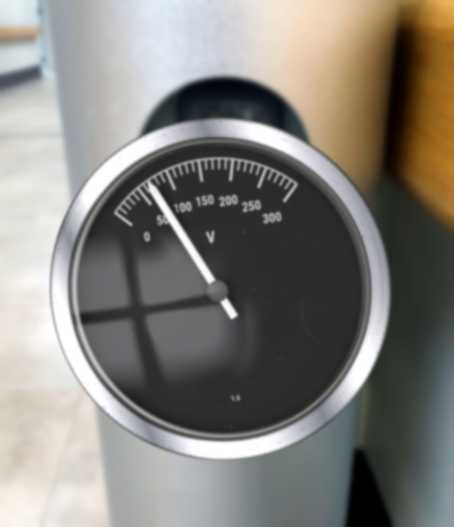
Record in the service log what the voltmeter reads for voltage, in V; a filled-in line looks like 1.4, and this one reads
70
